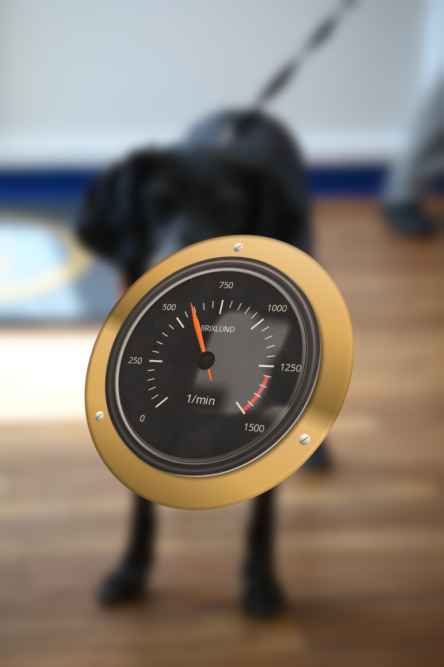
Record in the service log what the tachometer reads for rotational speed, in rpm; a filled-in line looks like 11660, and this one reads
600
